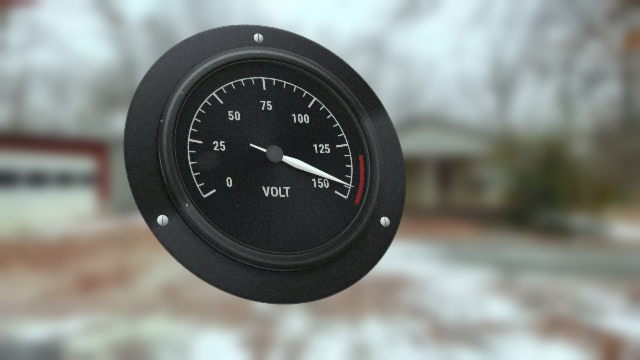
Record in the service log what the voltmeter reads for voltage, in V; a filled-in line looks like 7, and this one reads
145
